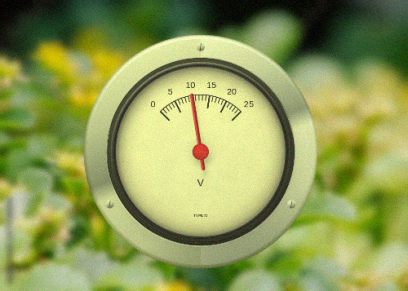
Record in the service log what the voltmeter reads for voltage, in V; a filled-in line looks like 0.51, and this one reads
10
